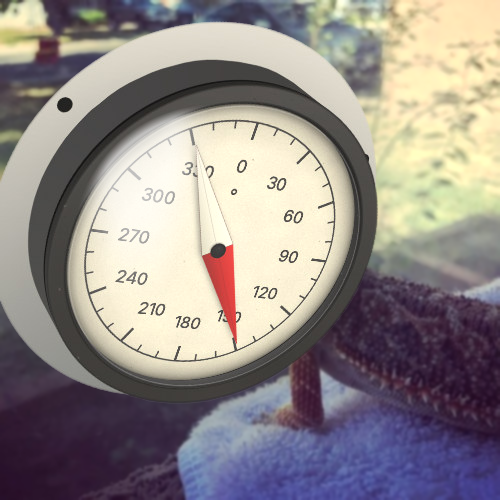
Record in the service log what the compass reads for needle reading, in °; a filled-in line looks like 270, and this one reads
150
